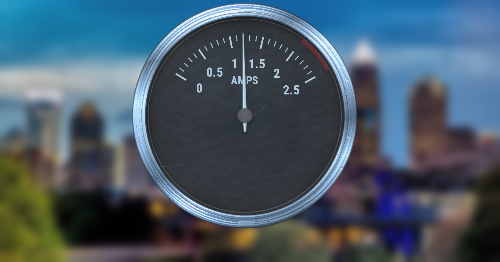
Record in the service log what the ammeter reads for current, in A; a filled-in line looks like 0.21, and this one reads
1.2
